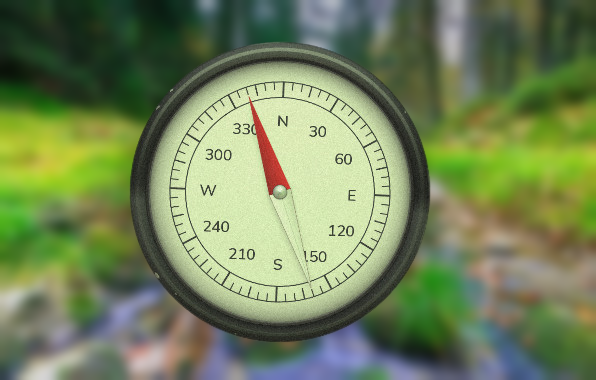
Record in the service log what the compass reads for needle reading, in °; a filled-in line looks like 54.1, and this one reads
340
